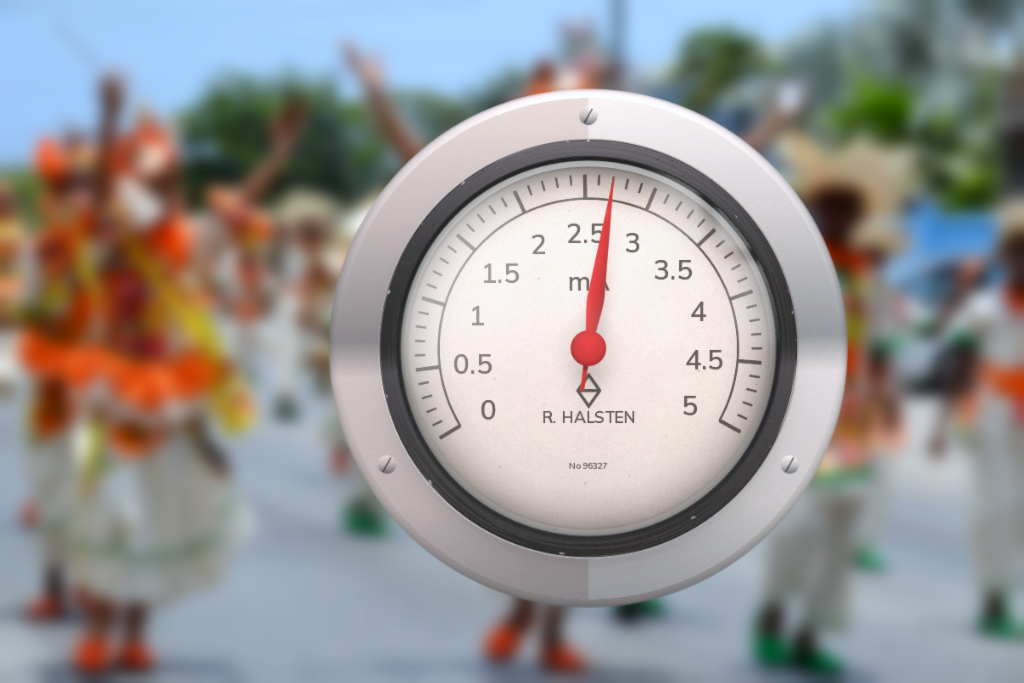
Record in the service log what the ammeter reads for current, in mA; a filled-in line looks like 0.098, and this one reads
2.7
